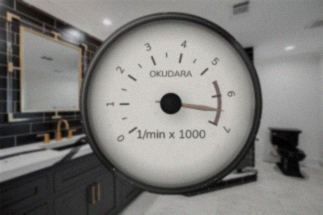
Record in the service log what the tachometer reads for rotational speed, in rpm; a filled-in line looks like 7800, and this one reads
6500
